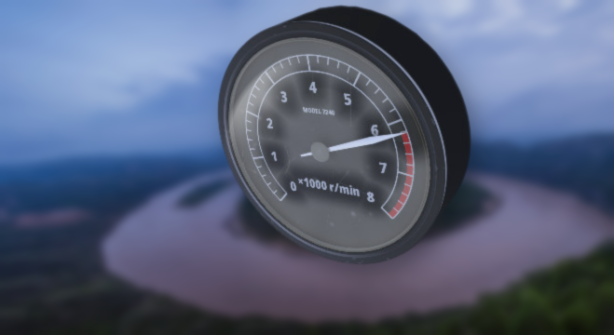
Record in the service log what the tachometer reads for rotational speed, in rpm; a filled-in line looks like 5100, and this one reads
6200
